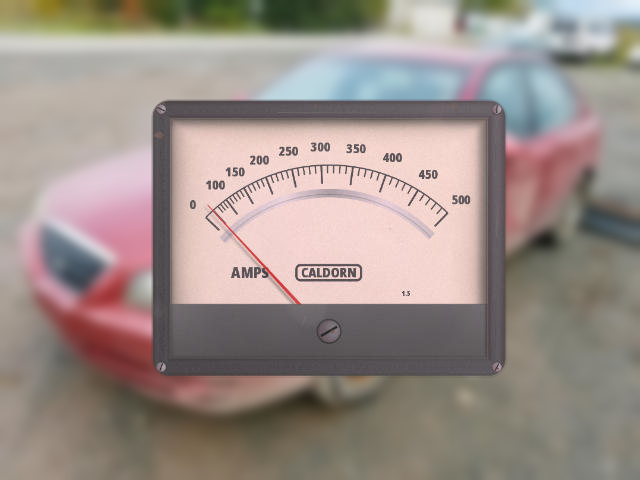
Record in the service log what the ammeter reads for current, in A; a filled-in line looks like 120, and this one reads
50
